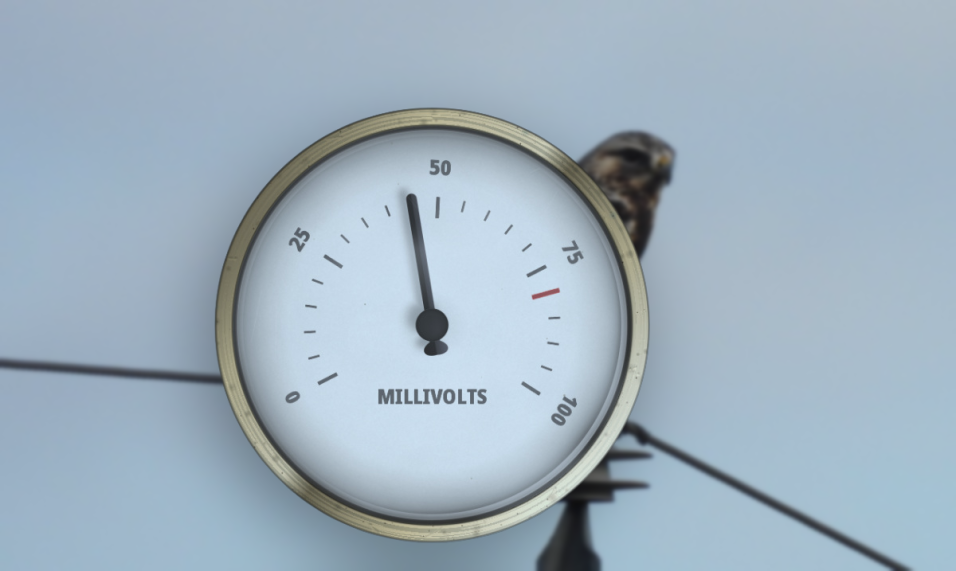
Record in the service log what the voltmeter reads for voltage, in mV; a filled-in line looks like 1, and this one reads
45
